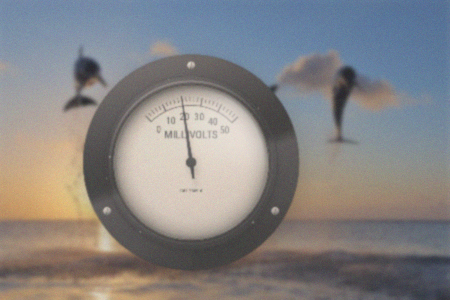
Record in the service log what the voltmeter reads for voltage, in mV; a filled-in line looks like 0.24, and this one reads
20
